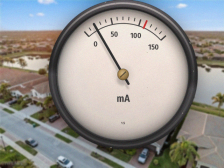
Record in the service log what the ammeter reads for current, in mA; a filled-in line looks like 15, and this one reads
20
